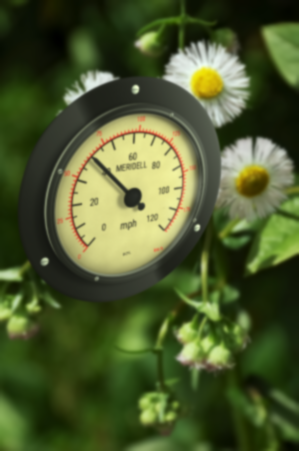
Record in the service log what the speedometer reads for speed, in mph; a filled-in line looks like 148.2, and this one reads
40
